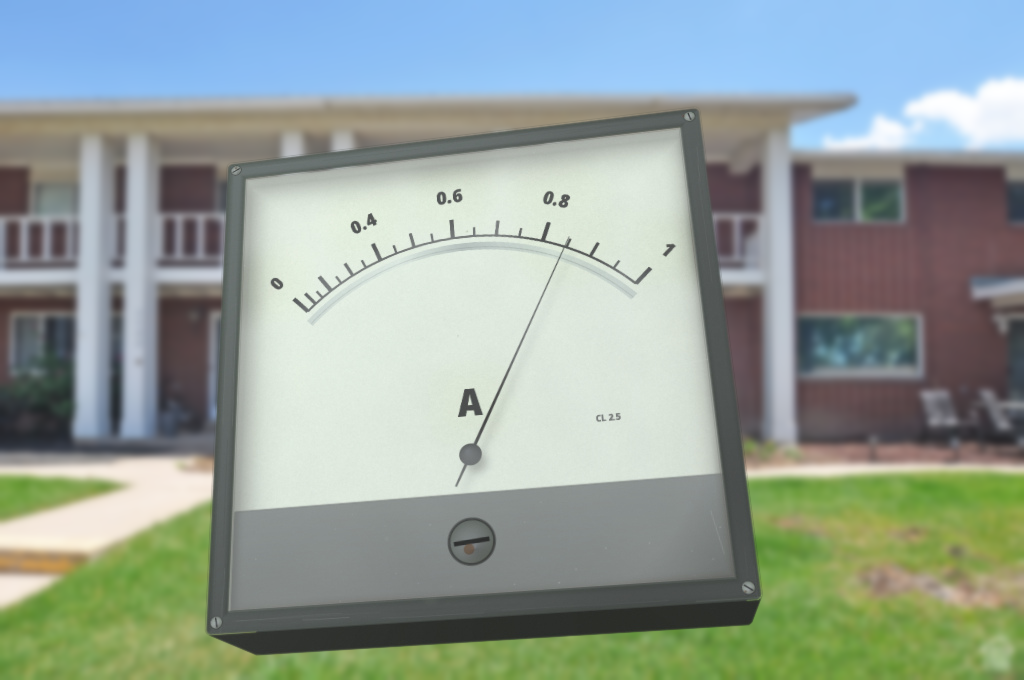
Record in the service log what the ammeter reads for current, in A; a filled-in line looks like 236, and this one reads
0.85
